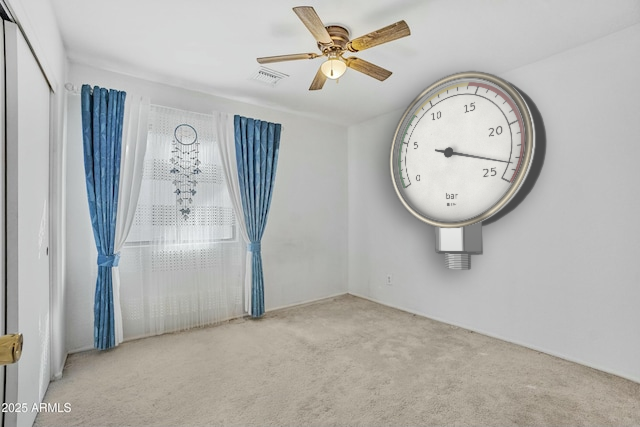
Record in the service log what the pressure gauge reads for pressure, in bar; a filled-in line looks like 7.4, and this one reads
23.5
